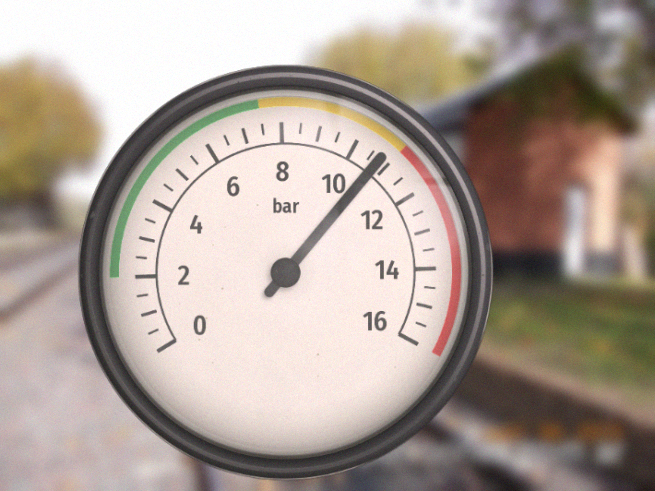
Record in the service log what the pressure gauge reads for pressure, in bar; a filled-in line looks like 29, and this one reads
10.75
